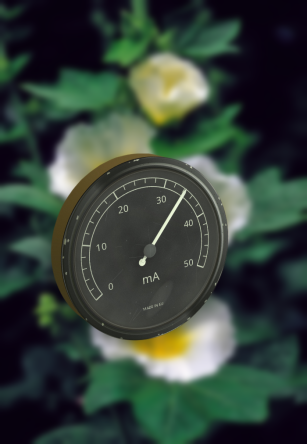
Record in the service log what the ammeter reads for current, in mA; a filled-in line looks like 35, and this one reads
34
